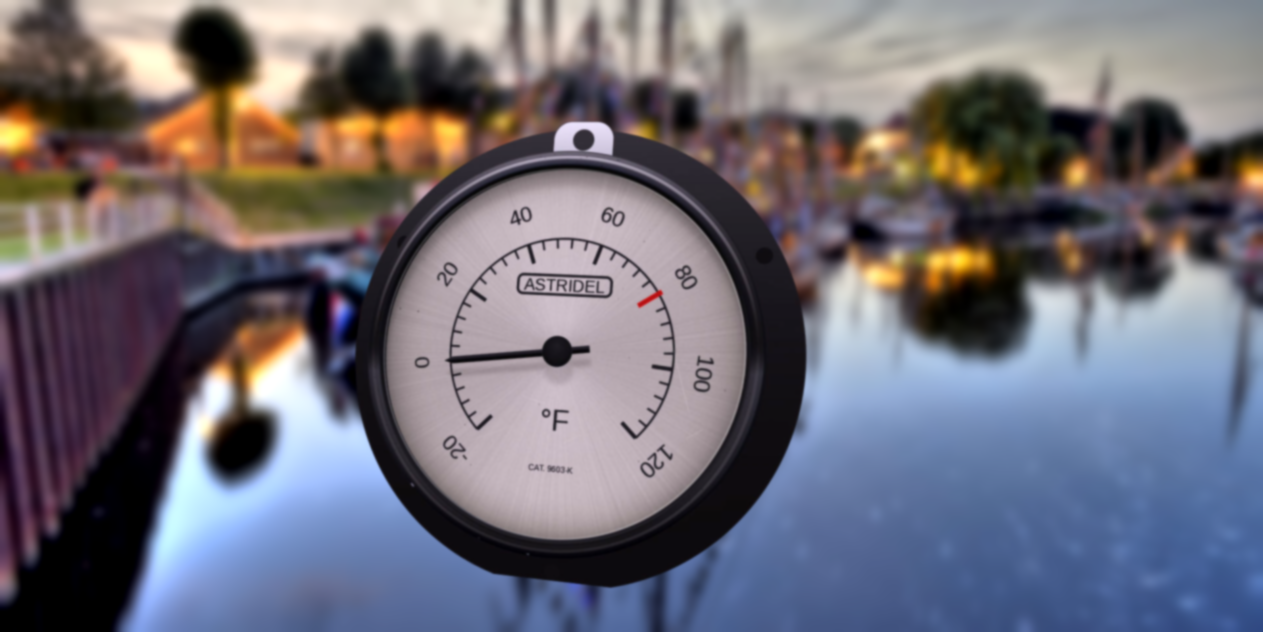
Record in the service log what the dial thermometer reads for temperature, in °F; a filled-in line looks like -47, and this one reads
0
